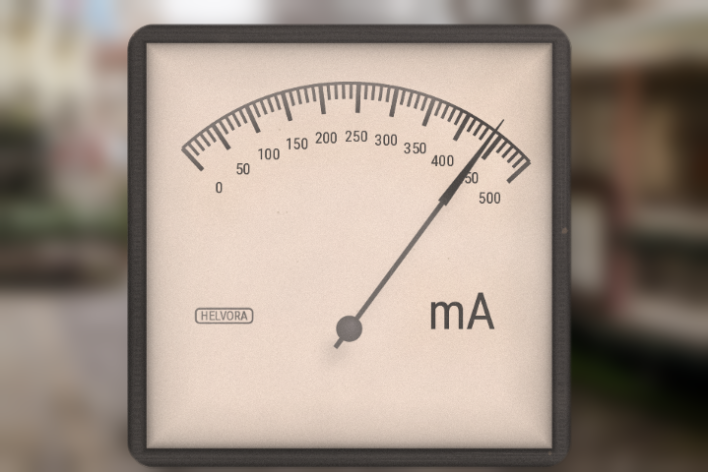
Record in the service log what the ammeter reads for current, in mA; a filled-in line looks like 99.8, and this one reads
440
